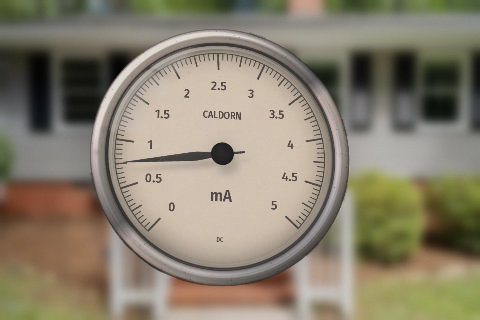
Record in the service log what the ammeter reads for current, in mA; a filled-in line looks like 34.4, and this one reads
0.75
